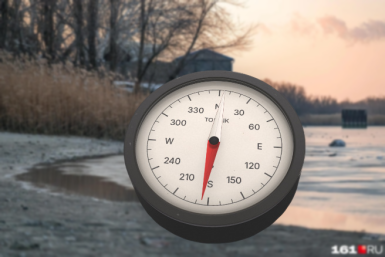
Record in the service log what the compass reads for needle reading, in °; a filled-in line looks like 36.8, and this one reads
185
